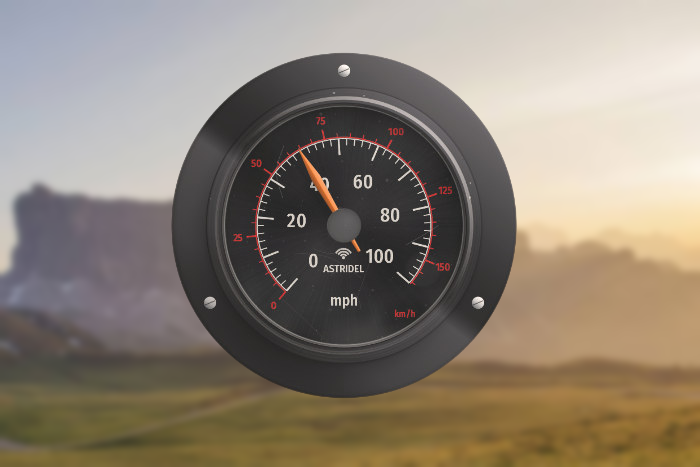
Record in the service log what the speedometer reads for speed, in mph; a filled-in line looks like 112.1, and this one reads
40
